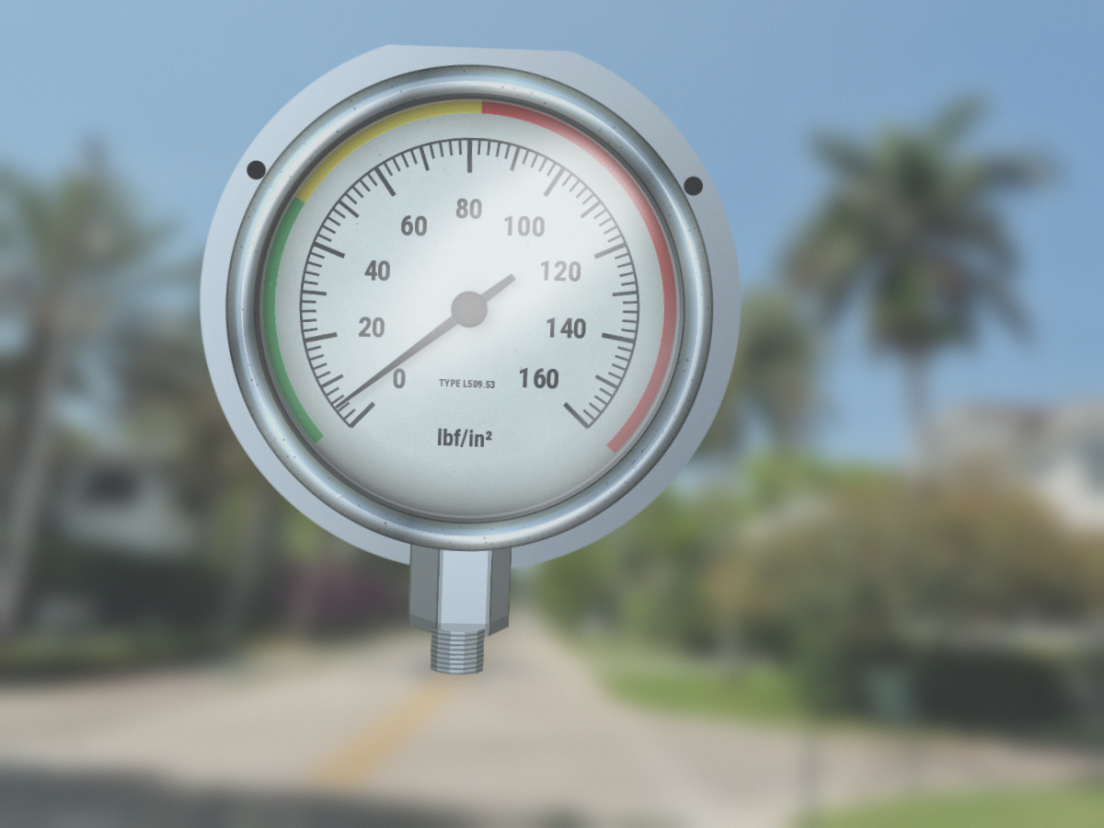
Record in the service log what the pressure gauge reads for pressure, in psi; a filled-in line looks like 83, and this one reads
5
